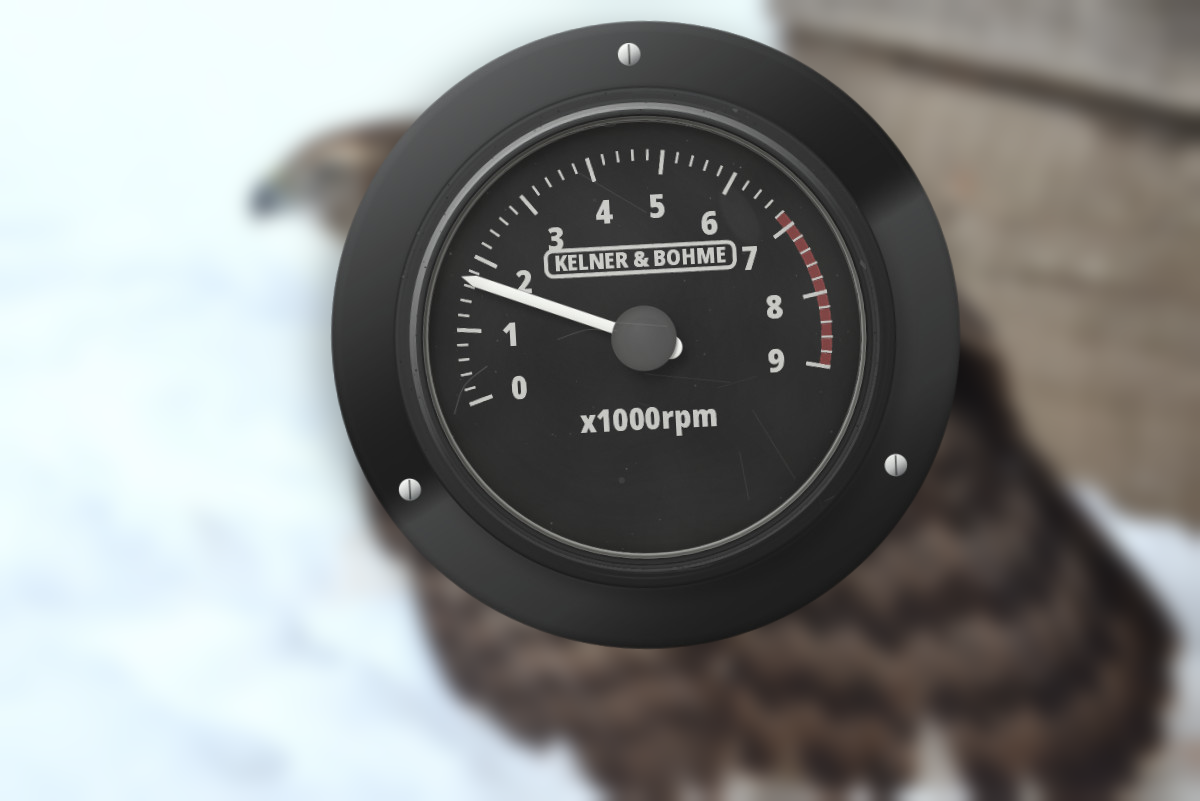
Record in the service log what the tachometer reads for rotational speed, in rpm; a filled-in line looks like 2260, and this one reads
1700
